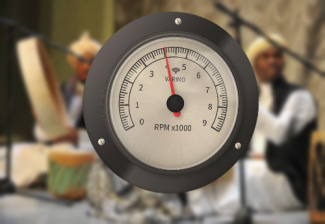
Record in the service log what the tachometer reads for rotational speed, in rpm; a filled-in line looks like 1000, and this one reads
4000
